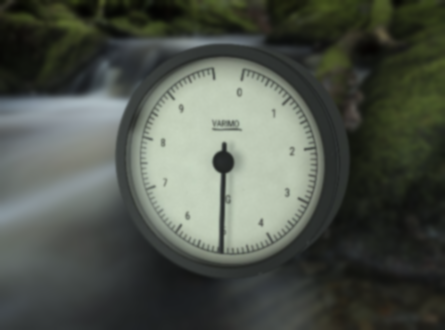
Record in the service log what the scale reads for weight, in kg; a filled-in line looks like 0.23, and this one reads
5
